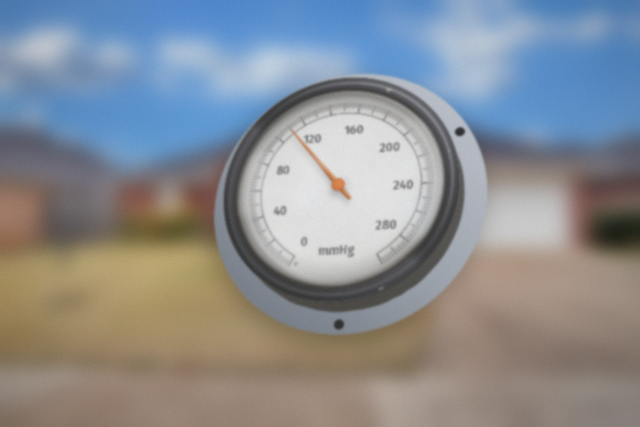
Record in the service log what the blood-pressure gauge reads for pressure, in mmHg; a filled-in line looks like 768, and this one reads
110
